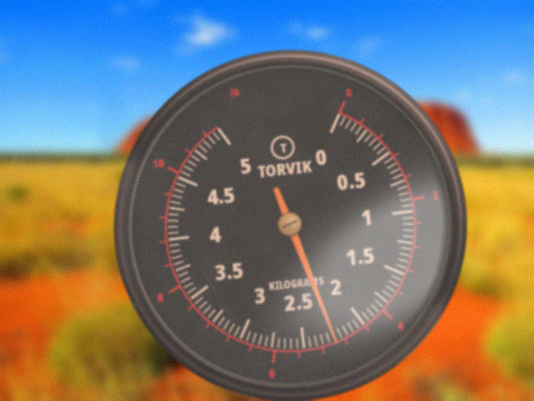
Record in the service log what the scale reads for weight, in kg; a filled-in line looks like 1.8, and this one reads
2.25
